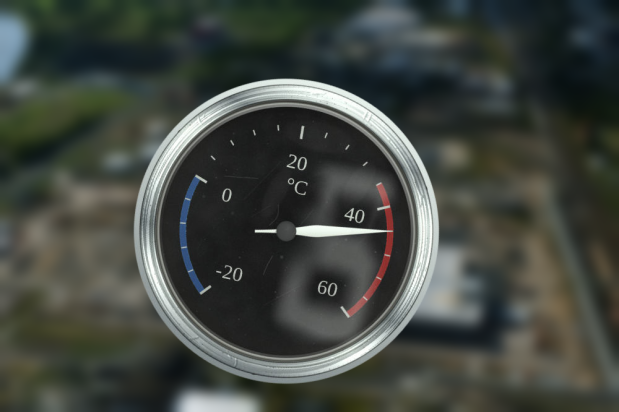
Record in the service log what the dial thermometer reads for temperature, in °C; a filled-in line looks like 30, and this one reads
44
